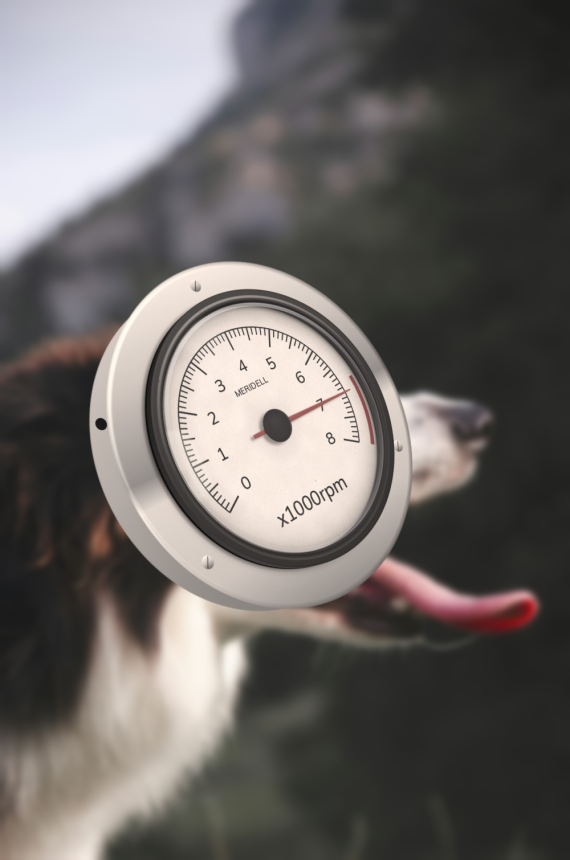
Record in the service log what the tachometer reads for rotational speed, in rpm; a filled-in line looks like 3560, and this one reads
7000
